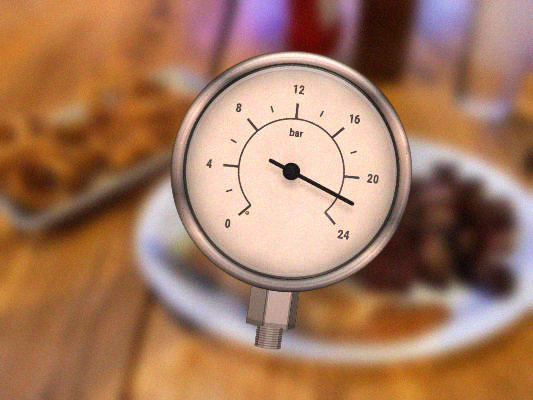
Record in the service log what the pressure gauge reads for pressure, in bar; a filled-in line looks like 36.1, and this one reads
22
